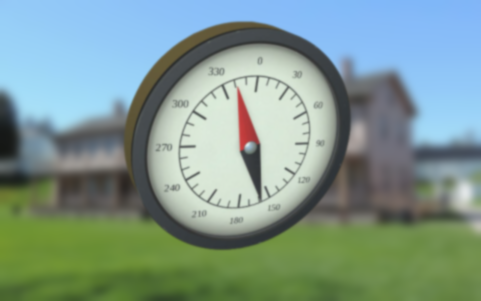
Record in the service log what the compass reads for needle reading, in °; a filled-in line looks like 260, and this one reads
340
